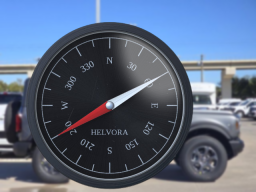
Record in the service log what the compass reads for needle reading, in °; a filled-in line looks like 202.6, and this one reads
240
